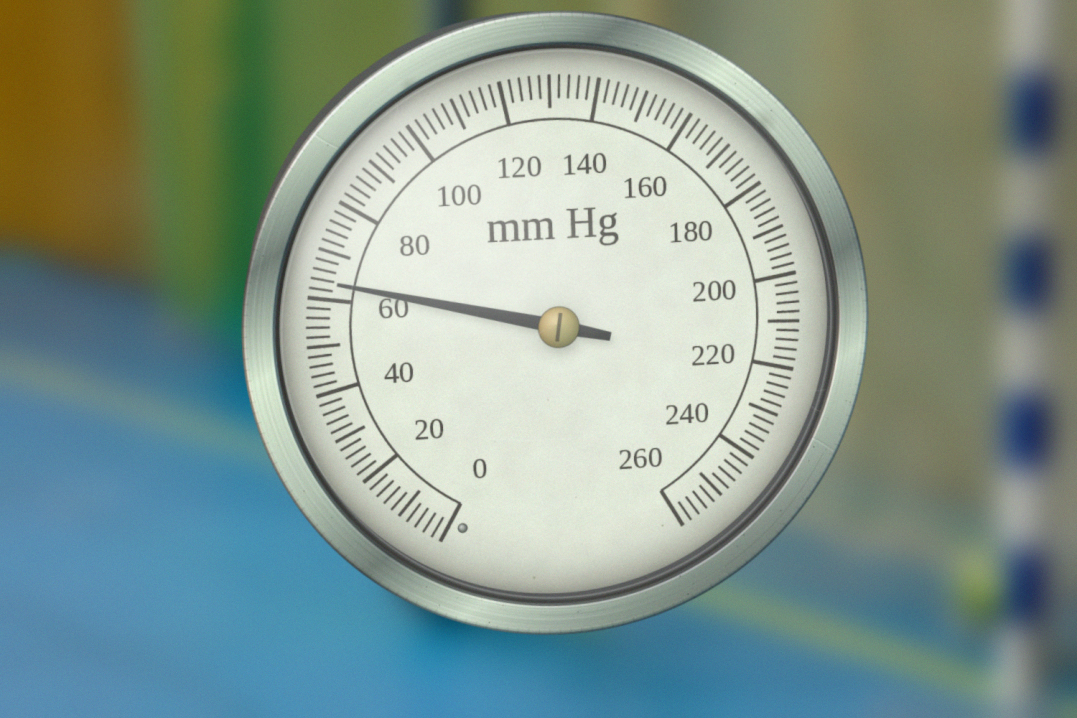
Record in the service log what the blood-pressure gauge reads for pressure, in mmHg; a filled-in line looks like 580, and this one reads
64
